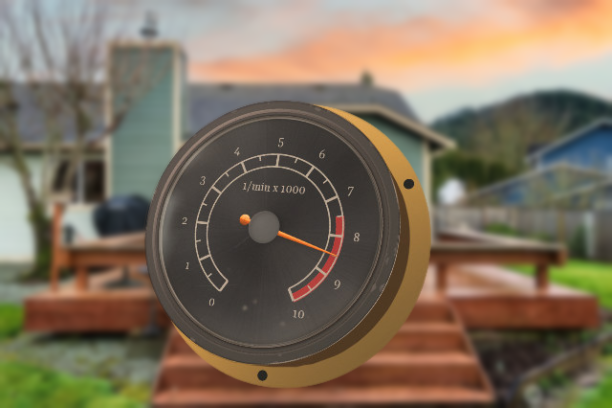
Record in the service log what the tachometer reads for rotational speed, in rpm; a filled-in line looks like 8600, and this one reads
8500
